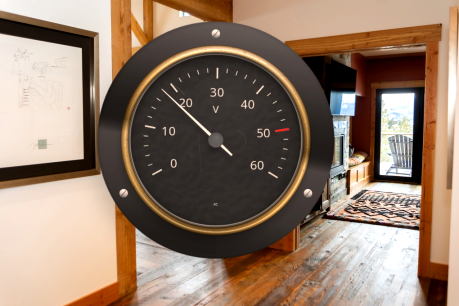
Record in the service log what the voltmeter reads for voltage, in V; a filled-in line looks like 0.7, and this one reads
18
